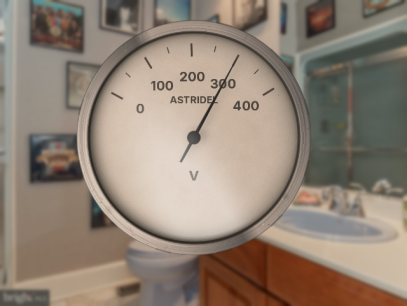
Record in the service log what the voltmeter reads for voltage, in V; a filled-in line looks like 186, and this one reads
300
